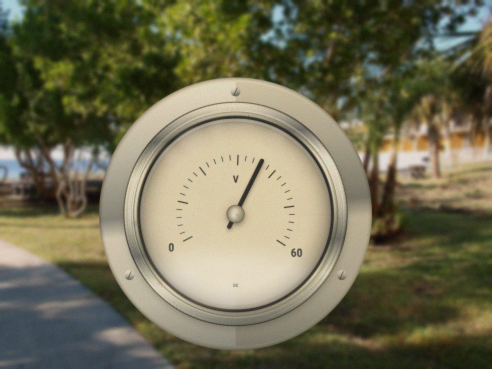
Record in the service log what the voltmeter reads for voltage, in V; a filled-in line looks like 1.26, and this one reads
36
